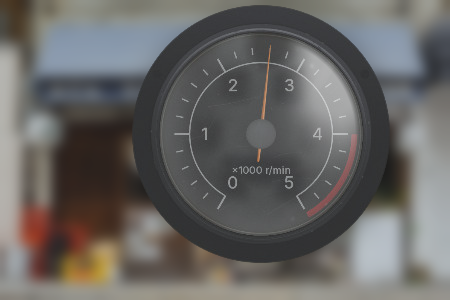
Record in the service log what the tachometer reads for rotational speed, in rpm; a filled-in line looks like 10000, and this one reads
2600
